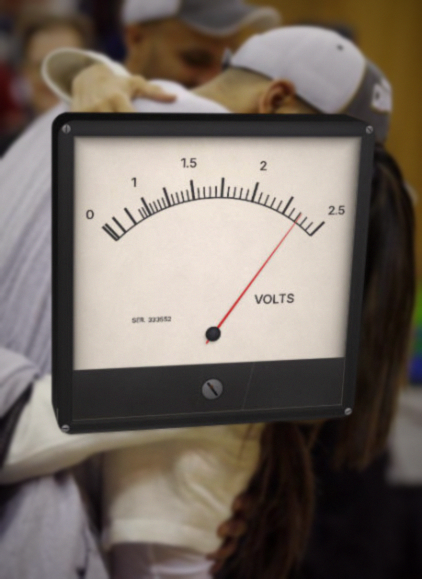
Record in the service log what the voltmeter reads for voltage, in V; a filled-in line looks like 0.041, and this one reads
2.35
